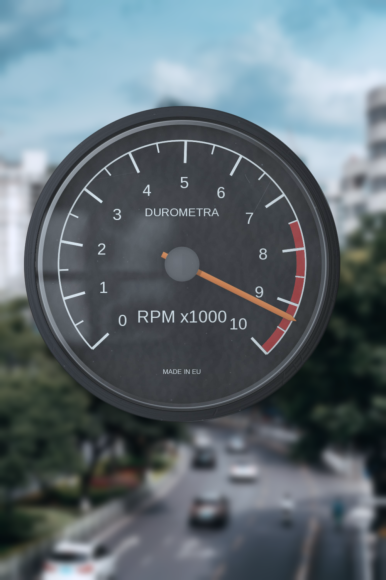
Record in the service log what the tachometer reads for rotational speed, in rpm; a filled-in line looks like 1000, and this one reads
9250
